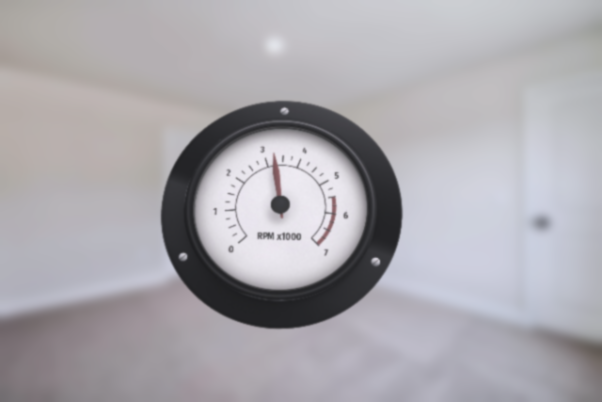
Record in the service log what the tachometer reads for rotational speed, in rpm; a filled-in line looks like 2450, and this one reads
3250
